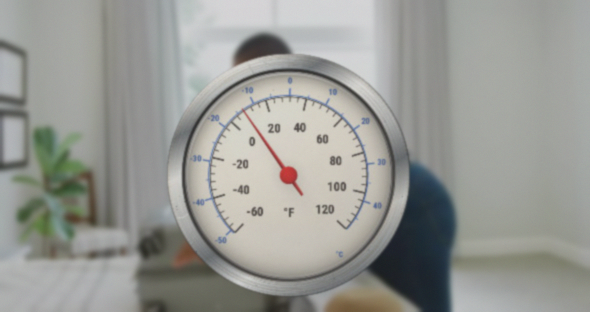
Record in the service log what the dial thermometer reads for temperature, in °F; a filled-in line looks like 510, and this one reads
8
